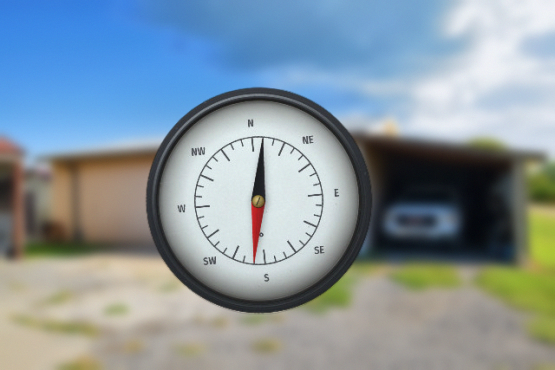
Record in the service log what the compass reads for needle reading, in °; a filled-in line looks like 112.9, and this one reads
190
